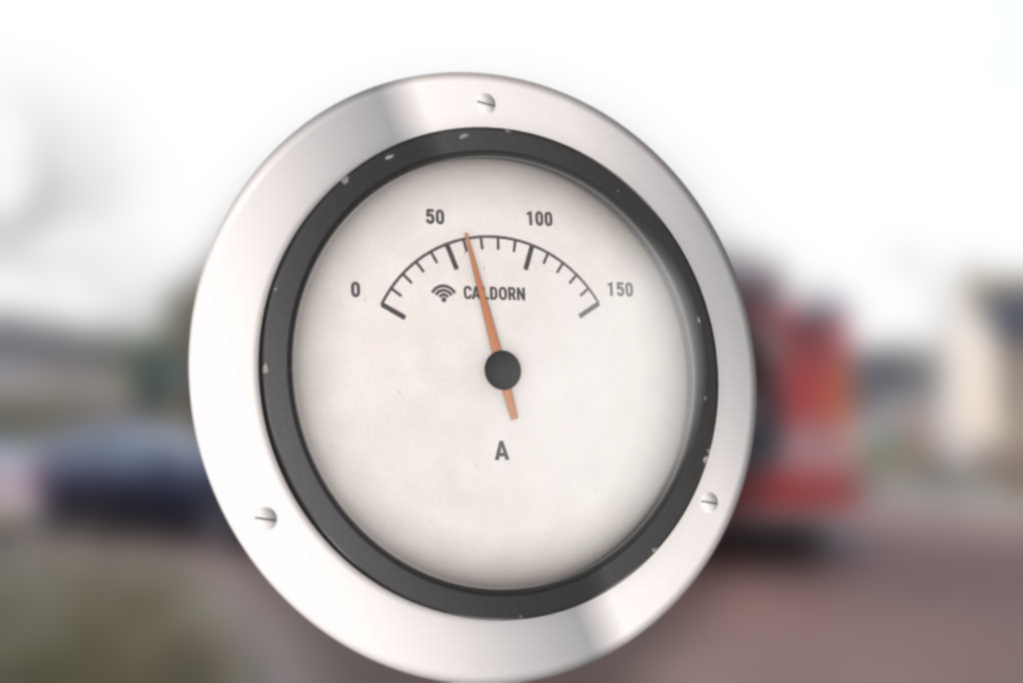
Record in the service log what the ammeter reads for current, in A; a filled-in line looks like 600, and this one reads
60
